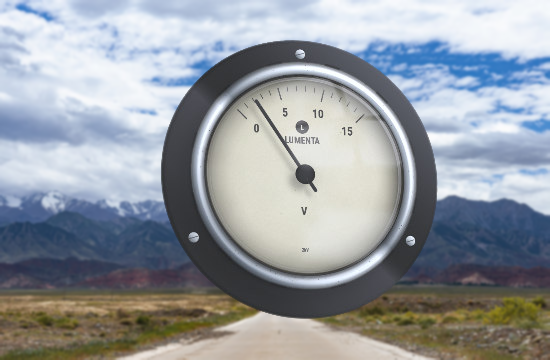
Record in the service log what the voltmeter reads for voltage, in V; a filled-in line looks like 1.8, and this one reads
2
